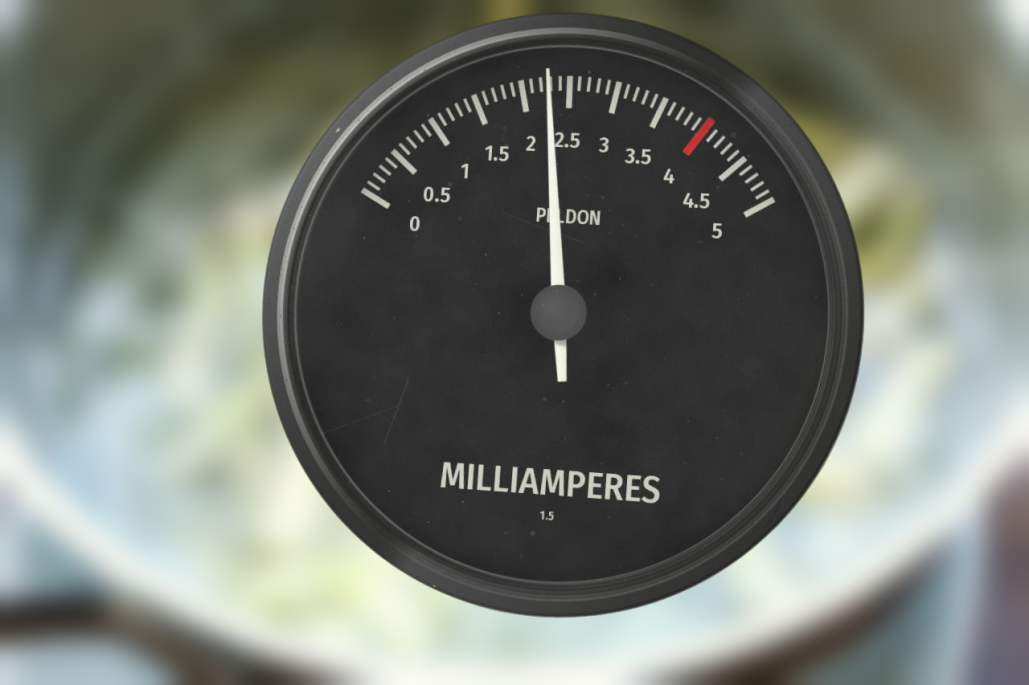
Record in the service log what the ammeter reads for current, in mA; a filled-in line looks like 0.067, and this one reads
2.3
